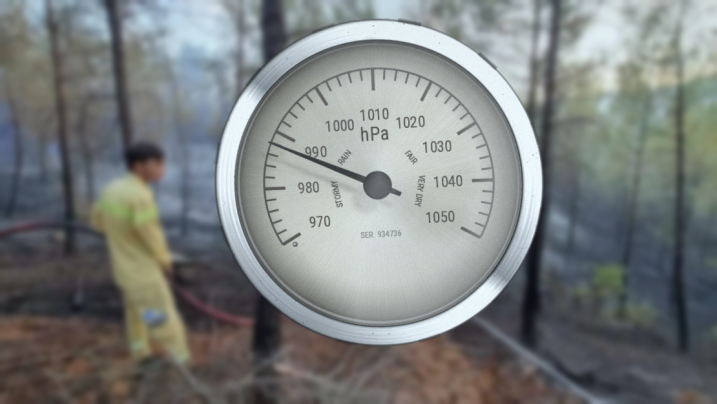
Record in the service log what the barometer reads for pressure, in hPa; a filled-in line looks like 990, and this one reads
988
